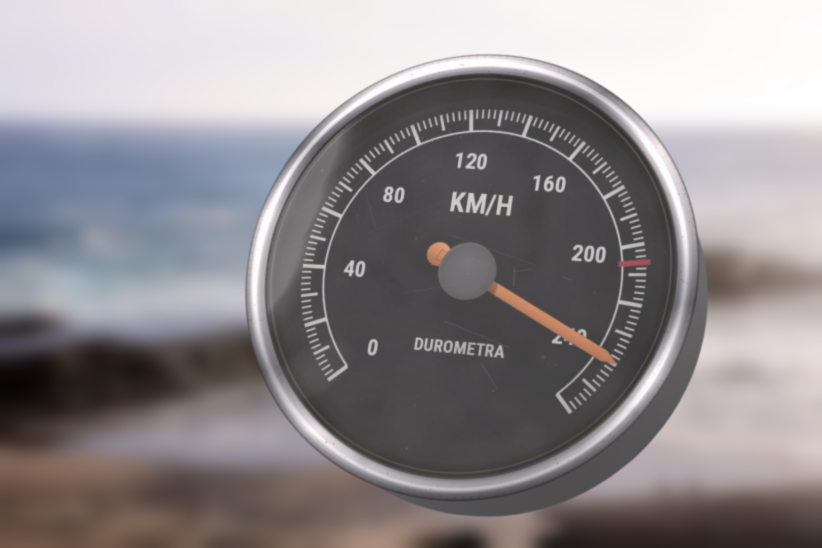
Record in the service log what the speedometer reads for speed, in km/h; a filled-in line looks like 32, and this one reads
240
